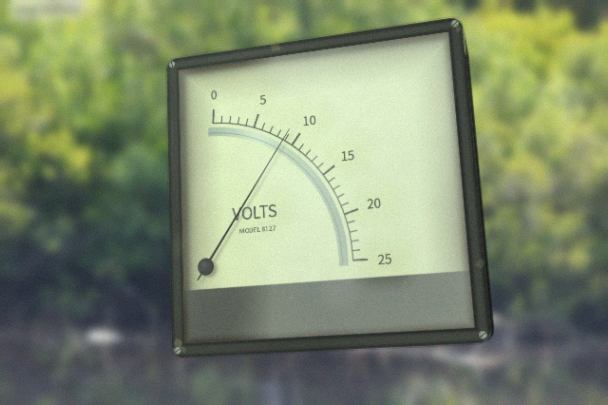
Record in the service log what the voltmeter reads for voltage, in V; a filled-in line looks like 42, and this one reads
9
